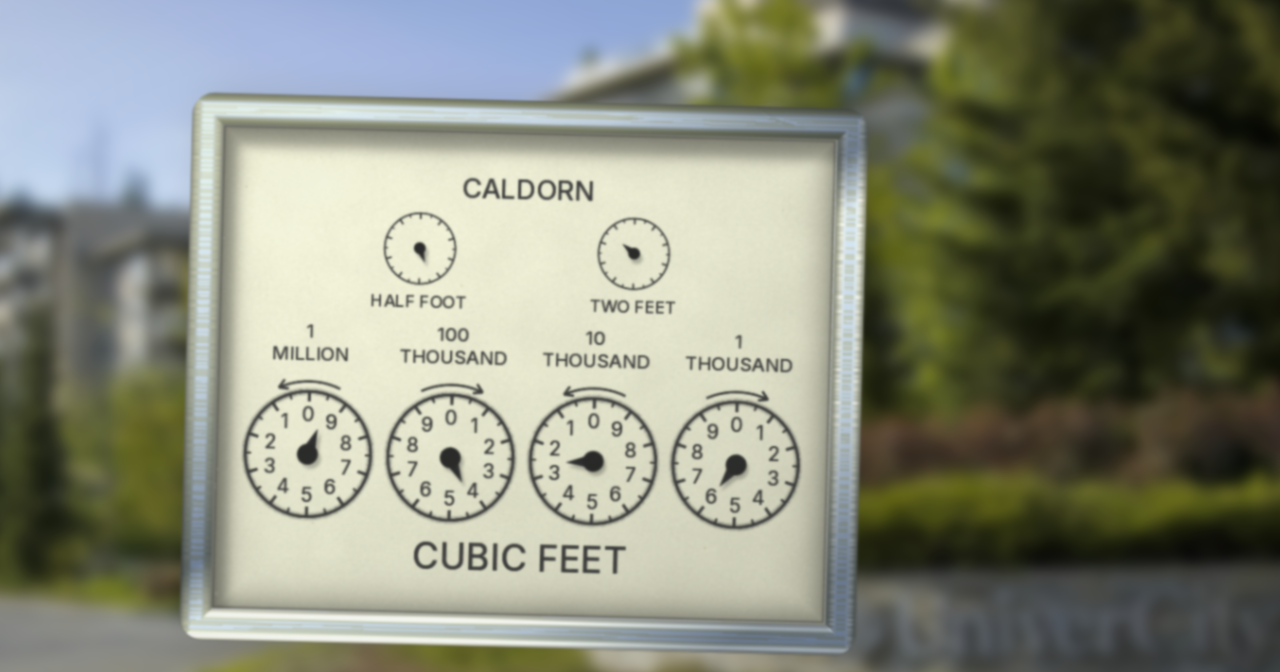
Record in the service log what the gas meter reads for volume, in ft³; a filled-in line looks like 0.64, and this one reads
942600
